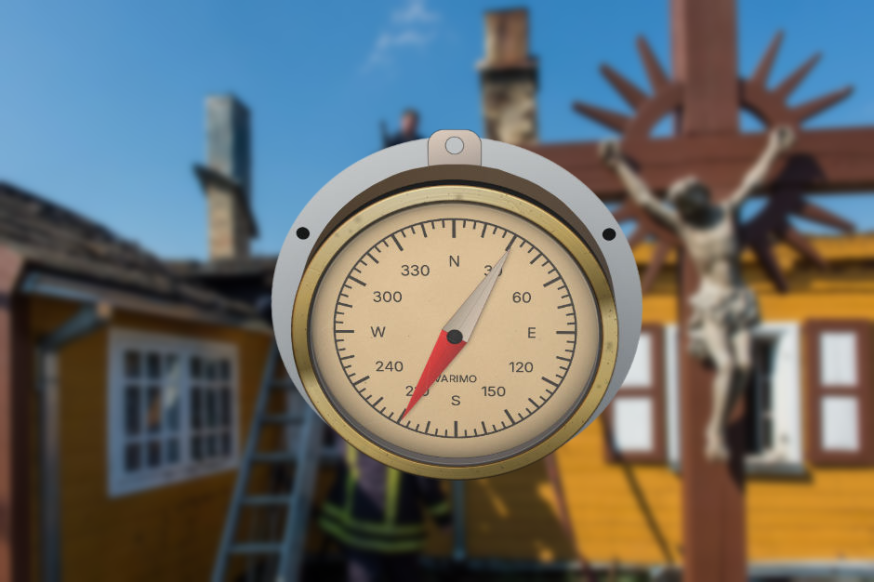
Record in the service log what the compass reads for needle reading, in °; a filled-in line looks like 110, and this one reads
210
